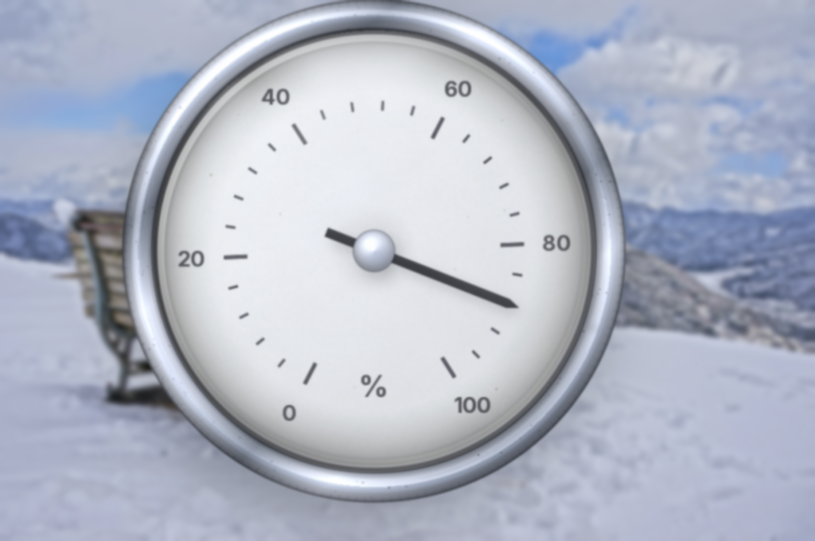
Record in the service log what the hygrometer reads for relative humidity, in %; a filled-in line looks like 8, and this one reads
88
